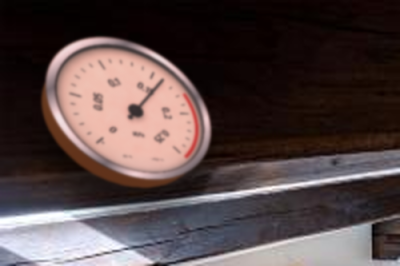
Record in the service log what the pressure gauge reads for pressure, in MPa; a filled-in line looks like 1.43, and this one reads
0.16
